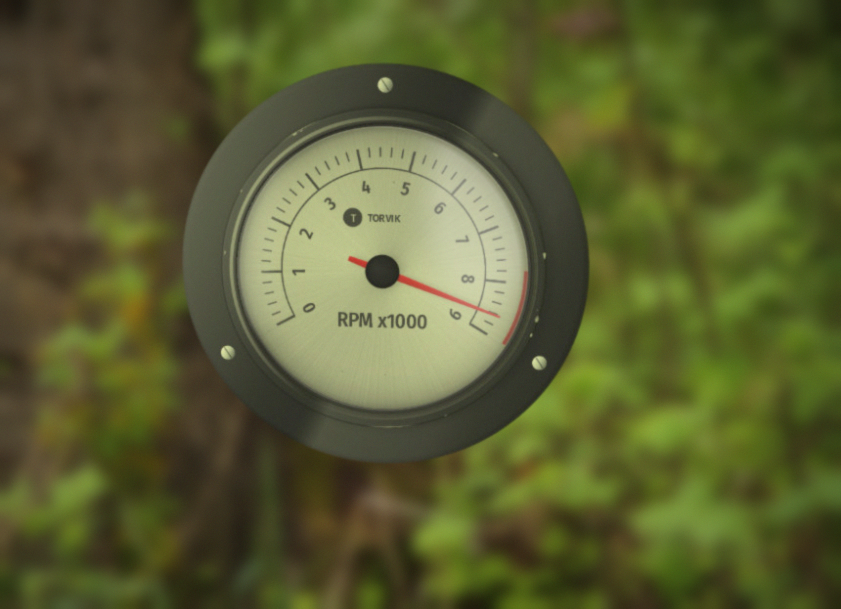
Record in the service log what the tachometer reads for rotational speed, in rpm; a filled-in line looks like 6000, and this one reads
8600
